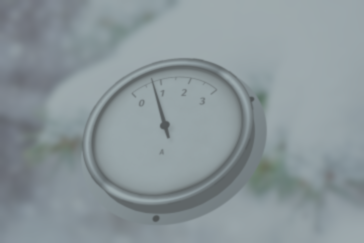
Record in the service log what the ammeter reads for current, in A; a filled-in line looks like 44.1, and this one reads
0.75
